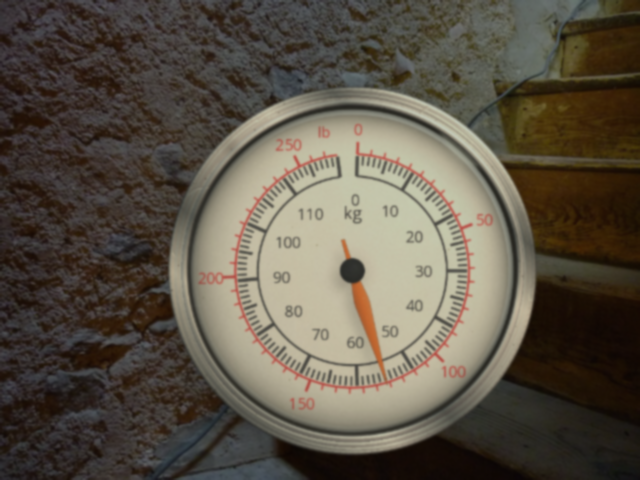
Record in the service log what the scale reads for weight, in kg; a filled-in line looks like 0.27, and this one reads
55
